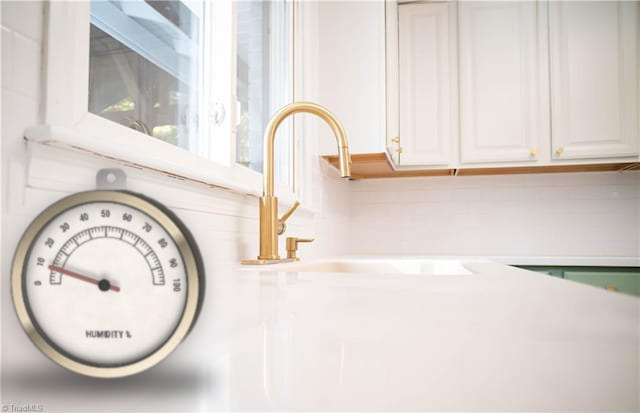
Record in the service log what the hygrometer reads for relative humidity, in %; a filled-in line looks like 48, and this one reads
10
